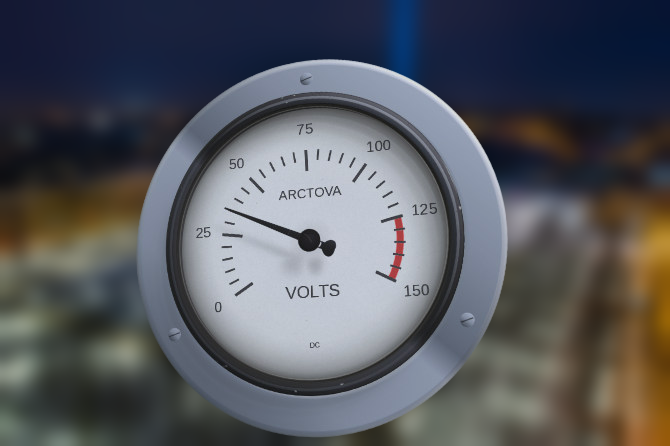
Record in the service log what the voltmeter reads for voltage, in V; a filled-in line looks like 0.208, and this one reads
35
